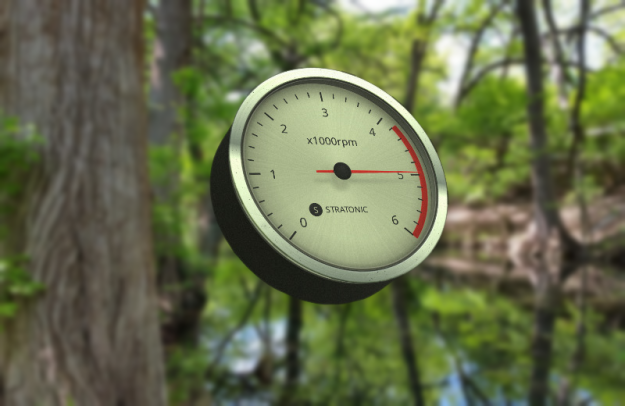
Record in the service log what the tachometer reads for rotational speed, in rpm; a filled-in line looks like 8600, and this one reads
5000
